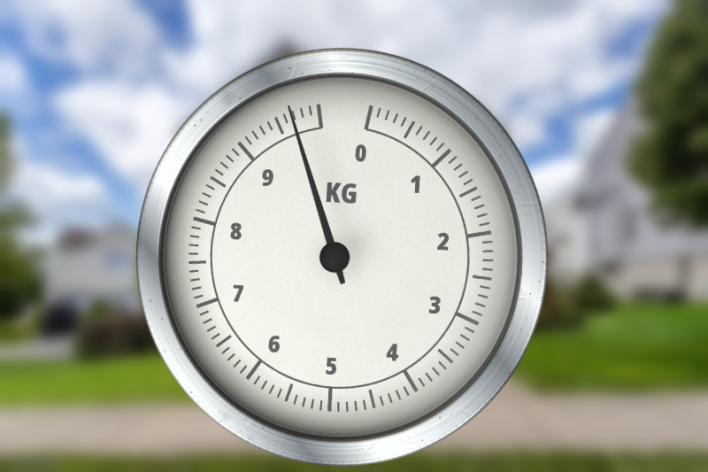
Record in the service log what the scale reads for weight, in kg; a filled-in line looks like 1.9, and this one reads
9.7
